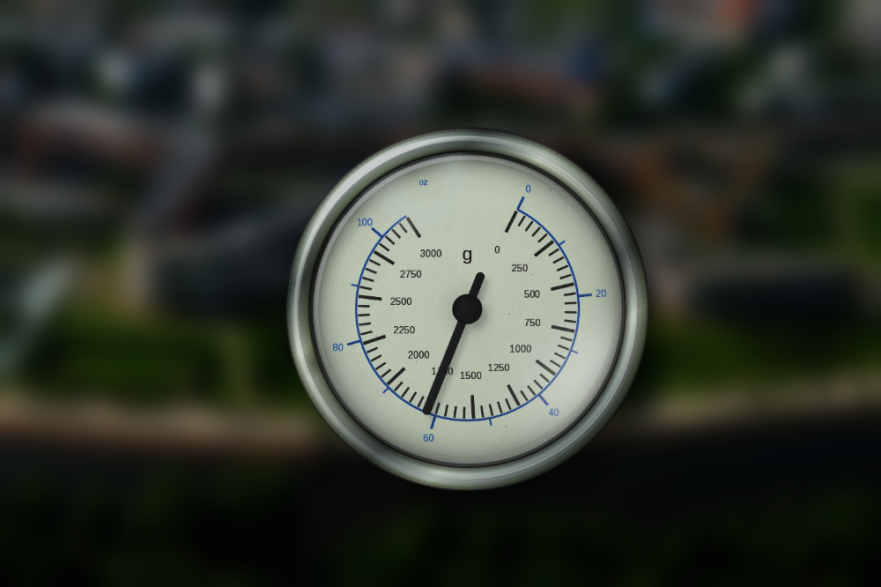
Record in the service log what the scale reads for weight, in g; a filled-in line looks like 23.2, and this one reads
1750
